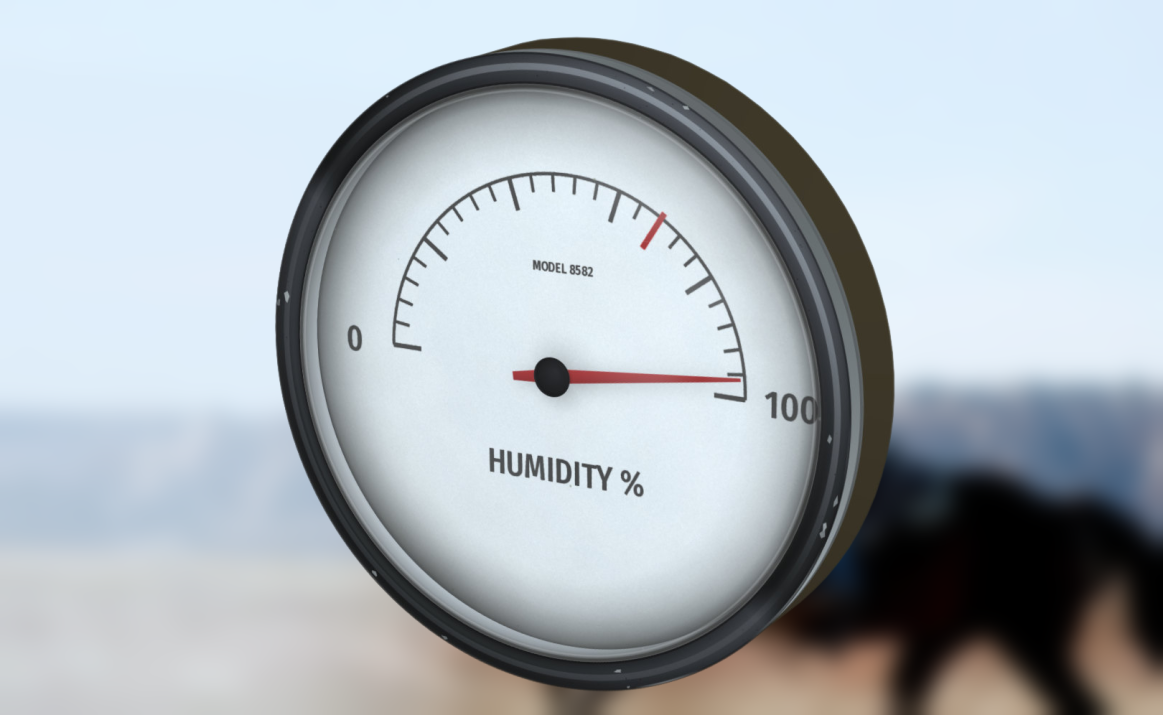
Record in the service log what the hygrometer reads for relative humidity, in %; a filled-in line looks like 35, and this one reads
96
